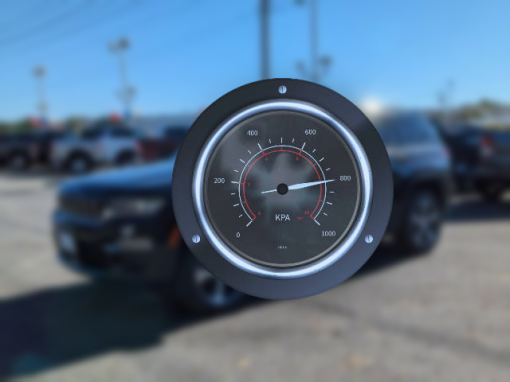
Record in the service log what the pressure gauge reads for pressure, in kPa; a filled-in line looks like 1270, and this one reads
800
